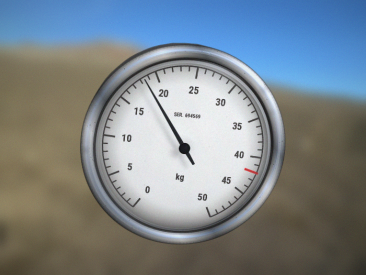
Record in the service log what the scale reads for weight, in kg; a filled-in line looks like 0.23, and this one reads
18.5
